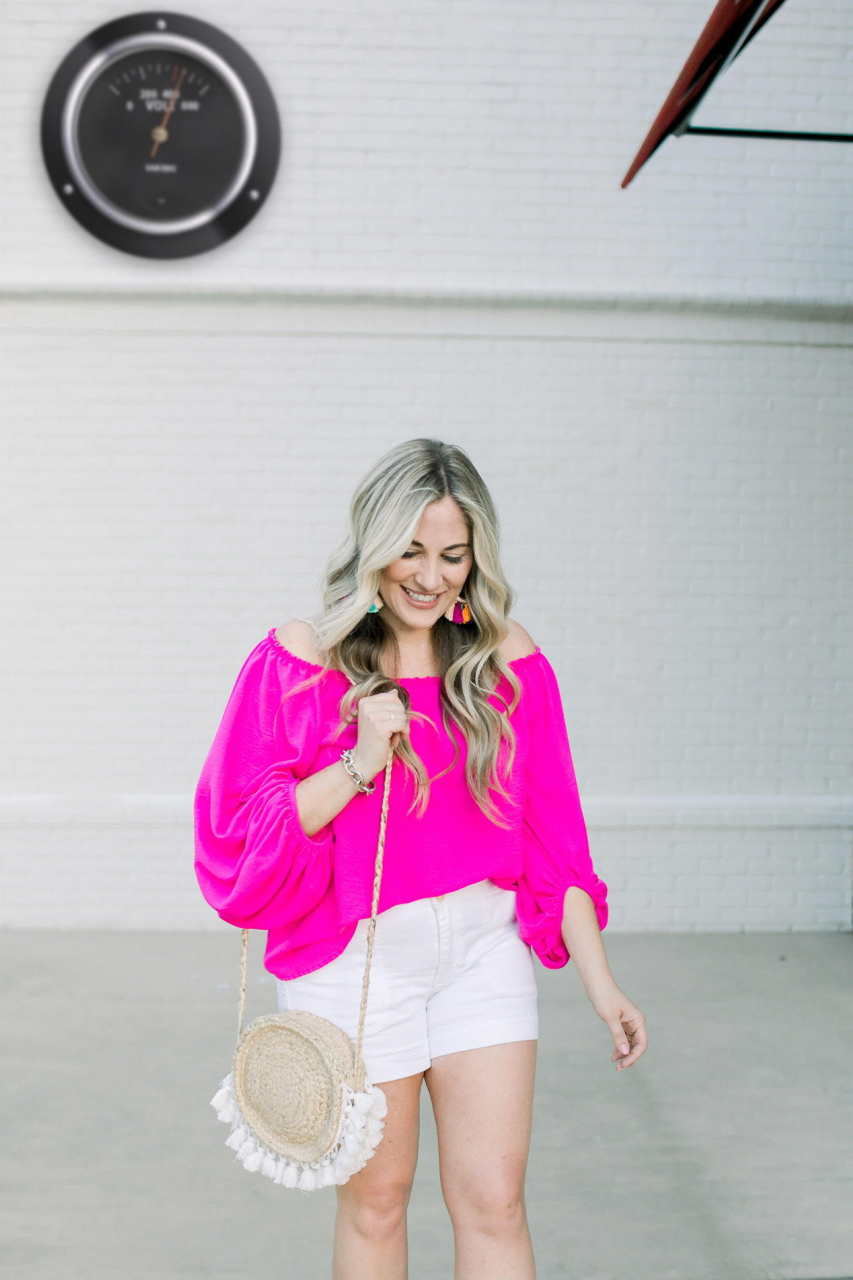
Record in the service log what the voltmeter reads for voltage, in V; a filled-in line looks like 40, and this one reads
450
